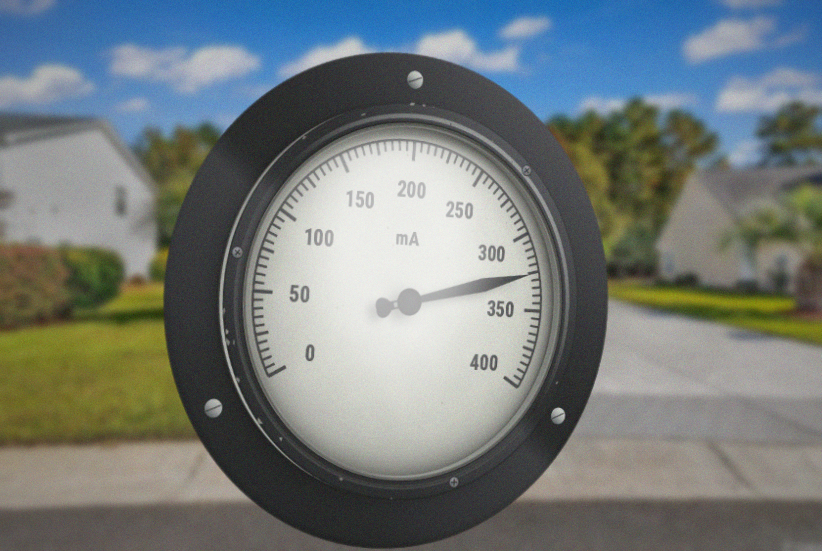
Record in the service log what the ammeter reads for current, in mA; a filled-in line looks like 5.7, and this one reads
325
